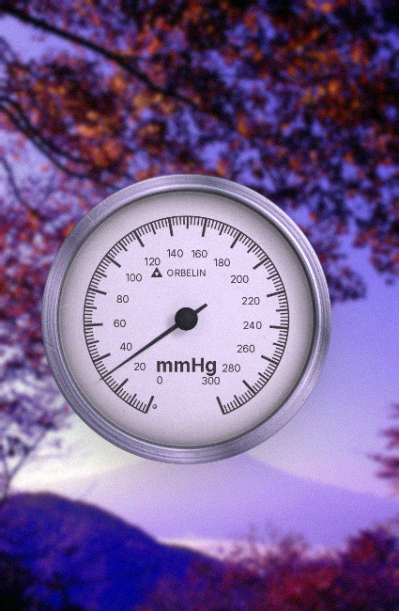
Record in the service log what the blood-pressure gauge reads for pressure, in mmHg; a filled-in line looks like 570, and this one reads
30
